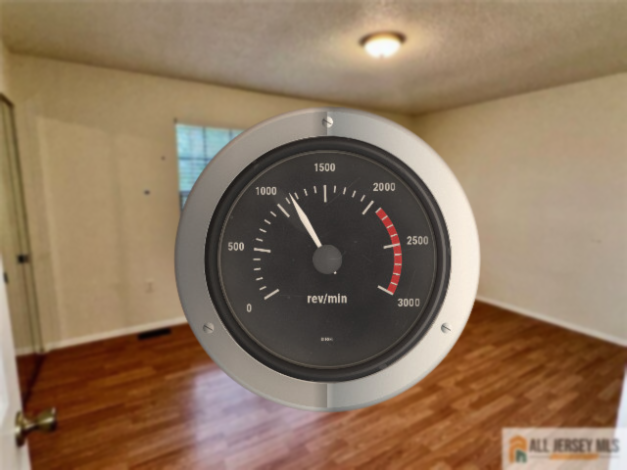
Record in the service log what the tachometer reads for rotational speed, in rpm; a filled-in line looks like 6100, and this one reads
1150
